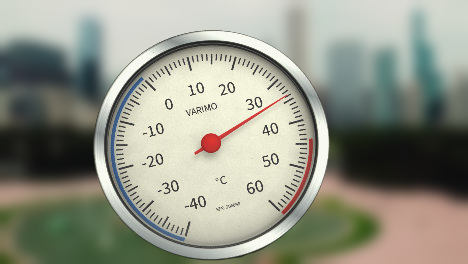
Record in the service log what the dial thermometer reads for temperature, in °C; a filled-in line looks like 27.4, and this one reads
34
